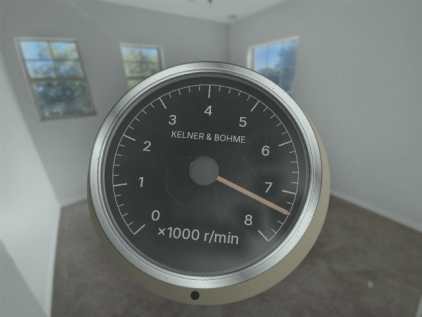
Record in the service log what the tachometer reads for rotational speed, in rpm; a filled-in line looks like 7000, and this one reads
7400
